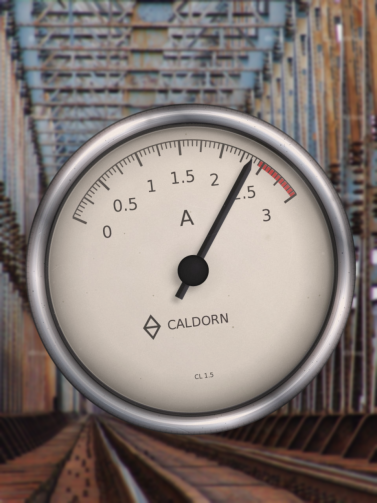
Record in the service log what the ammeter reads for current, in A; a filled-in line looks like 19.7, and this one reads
2.35
